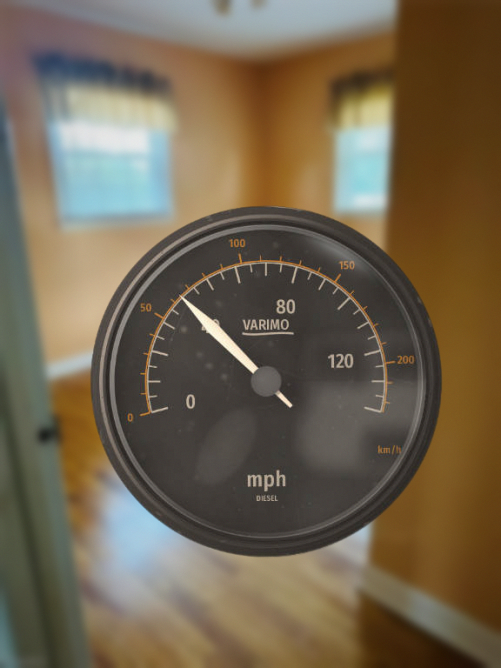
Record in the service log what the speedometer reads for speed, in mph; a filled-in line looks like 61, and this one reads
40
